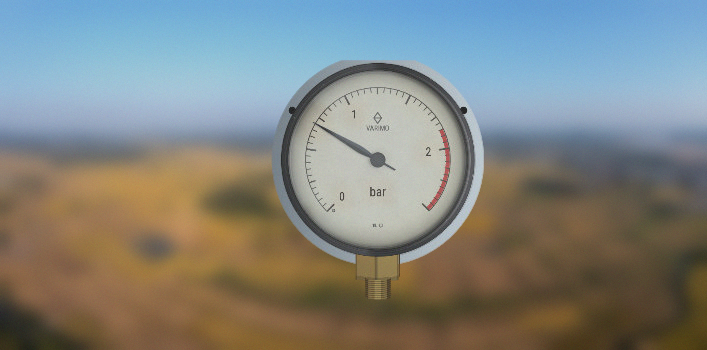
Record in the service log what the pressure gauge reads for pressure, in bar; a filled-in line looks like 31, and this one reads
0.7
